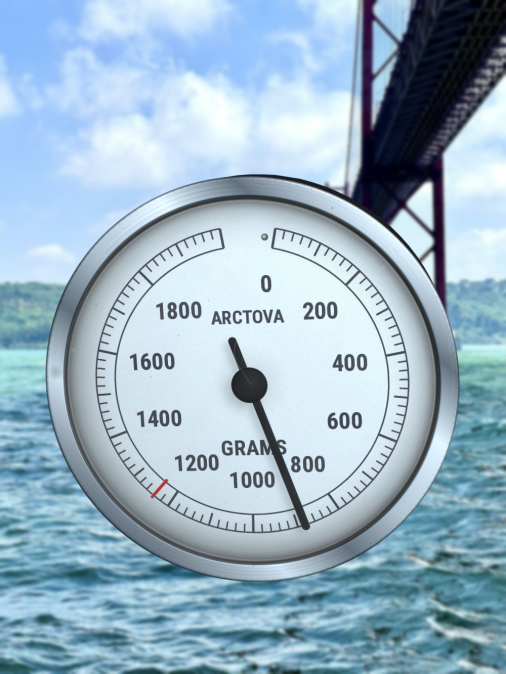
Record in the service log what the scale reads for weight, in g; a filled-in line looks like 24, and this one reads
880
